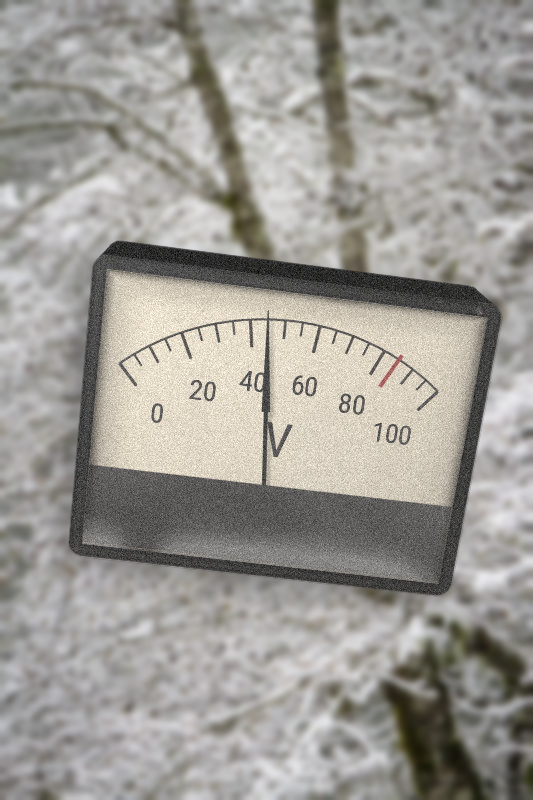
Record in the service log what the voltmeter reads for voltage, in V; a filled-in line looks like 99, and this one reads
45
